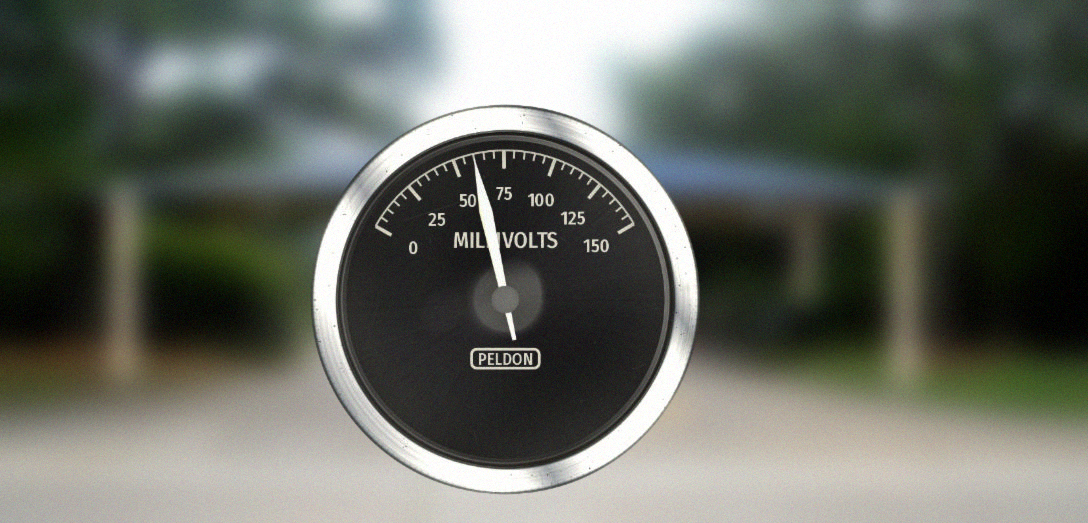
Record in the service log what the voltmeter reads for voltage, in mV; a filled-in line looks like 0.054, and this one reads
60
